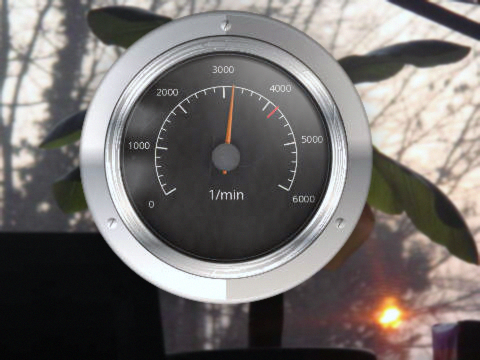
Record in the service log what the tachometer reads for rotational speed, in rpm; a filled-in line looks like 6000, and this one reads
3200
